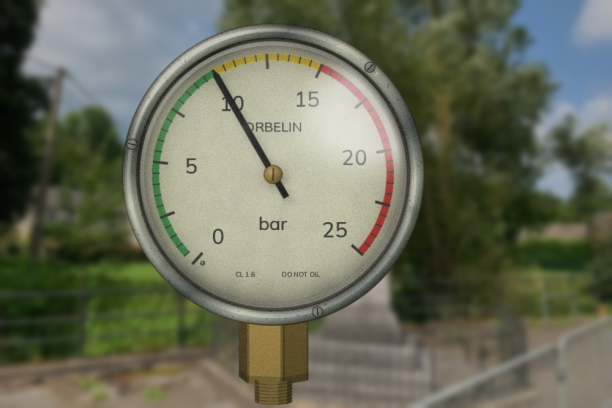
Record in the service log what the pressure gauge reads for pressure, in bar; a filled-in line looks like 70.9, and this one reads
10
